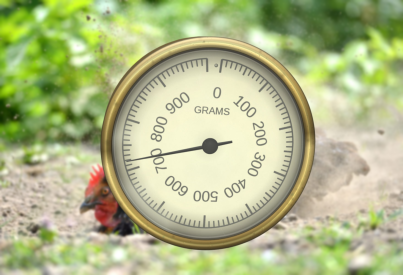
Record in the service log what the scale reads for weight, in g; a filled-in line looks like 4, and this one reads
720
